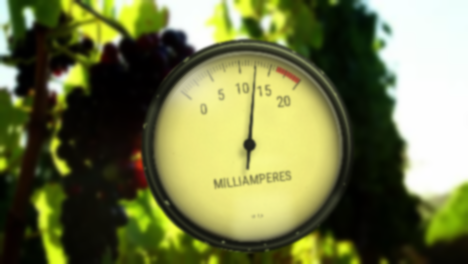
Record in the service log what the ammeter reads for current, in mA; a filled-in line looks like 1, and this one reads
12.5
